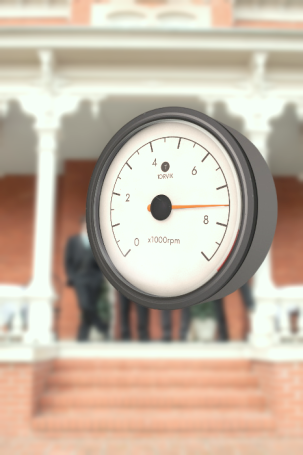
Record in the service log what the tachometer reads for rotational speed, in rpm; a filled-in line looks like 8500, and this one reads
7500
